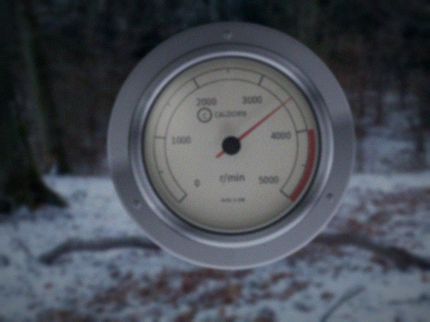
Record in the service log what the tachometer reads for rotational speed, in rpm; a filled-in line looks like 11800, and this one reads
3500
